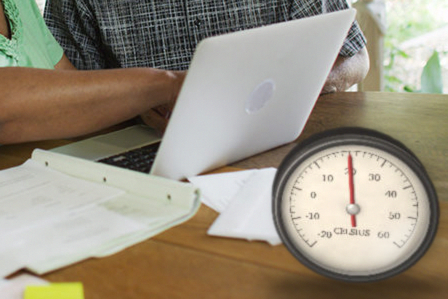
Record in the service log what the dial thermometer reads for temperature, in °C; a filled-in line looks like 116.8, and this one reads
20
